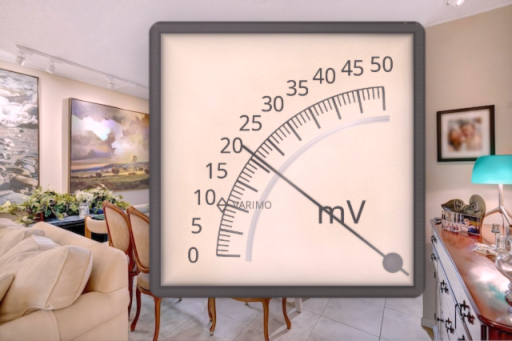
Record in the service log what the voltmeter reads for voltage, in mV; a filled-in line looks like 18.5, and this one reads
21
